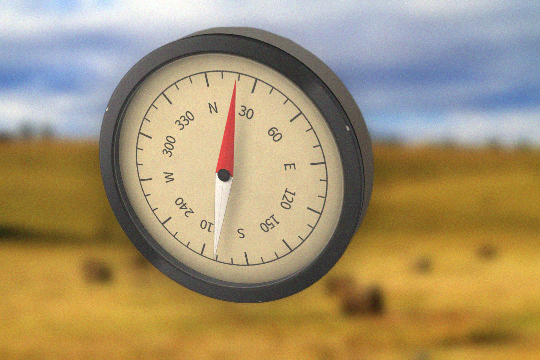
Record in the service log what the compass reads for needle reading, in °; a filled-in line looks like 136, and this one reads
20
